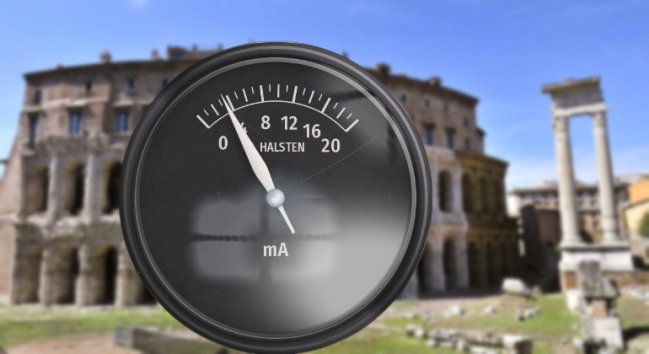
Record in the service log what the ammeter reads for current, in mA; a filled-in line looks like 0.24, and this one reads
3.5
